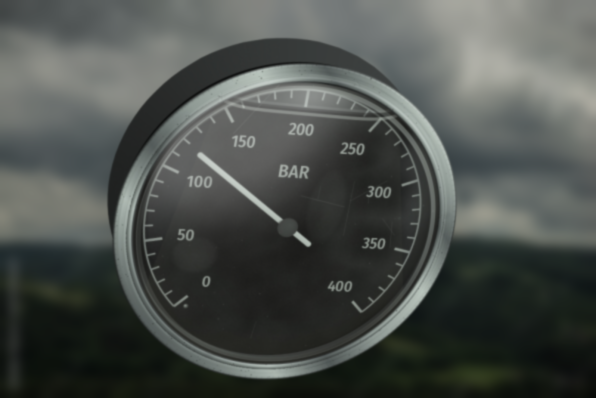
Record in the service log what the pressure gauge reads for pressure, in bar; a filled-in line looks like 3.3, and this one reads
120
